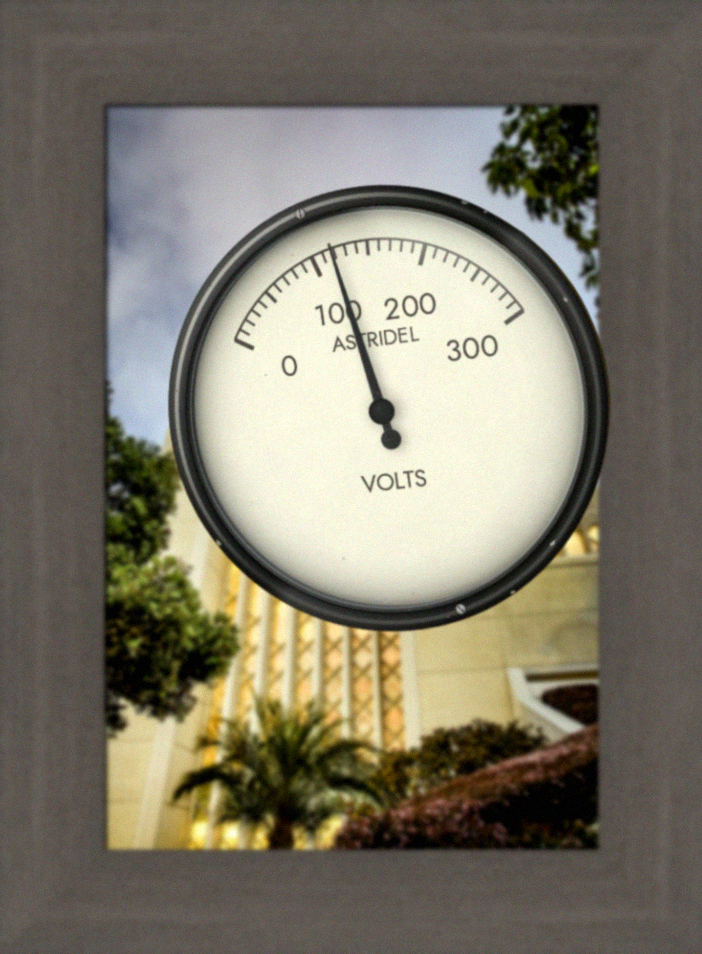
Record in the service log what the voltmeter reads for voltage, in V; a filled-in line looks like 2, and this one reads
120
